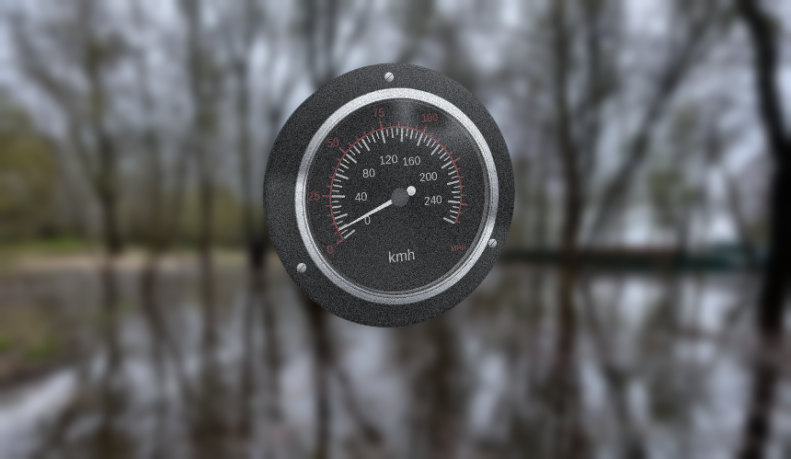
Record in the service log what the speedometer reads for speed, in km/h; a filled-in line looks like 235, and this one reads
10
